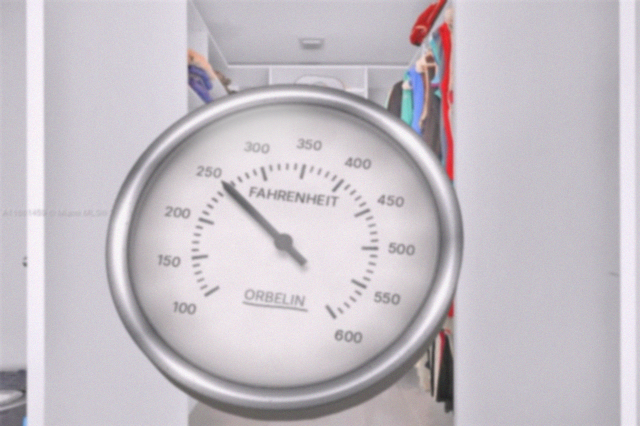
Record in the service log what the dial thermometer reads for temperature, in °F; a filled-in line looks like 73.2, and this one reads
250
